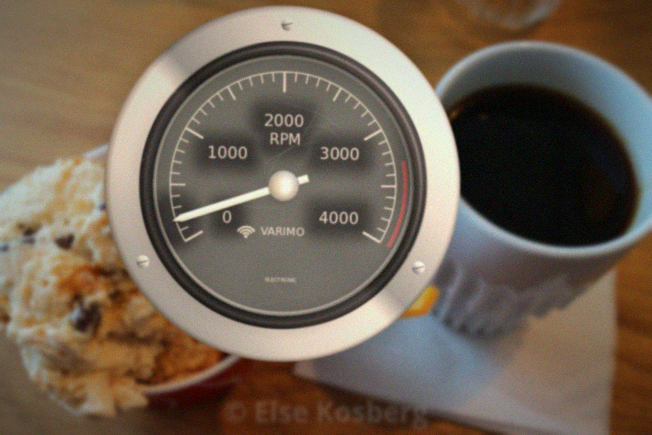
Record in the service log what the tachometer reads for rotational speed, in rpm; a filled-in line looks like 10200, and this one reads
200
